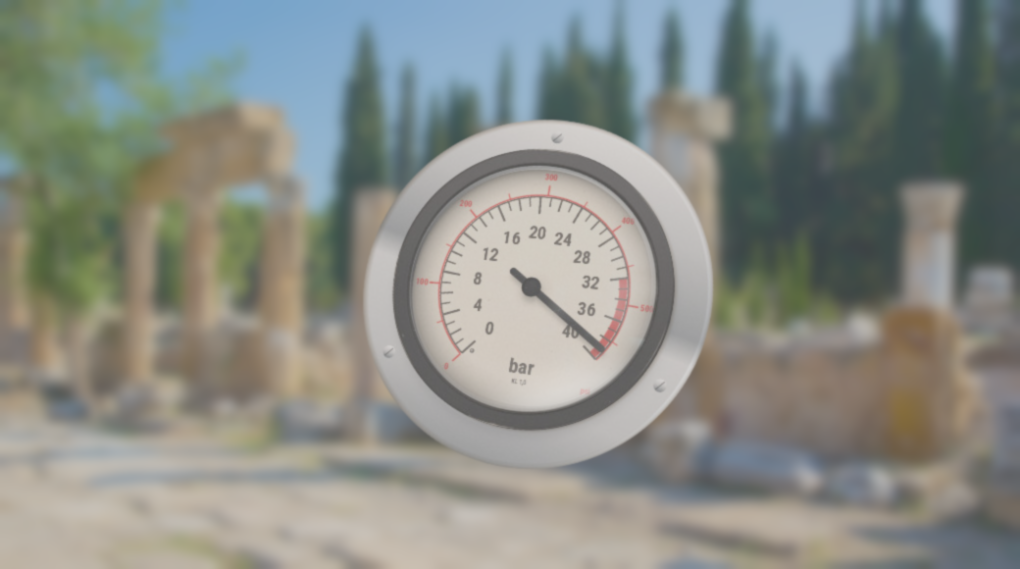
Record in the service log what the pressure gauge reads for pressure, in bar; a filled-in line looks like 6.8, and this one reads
39
